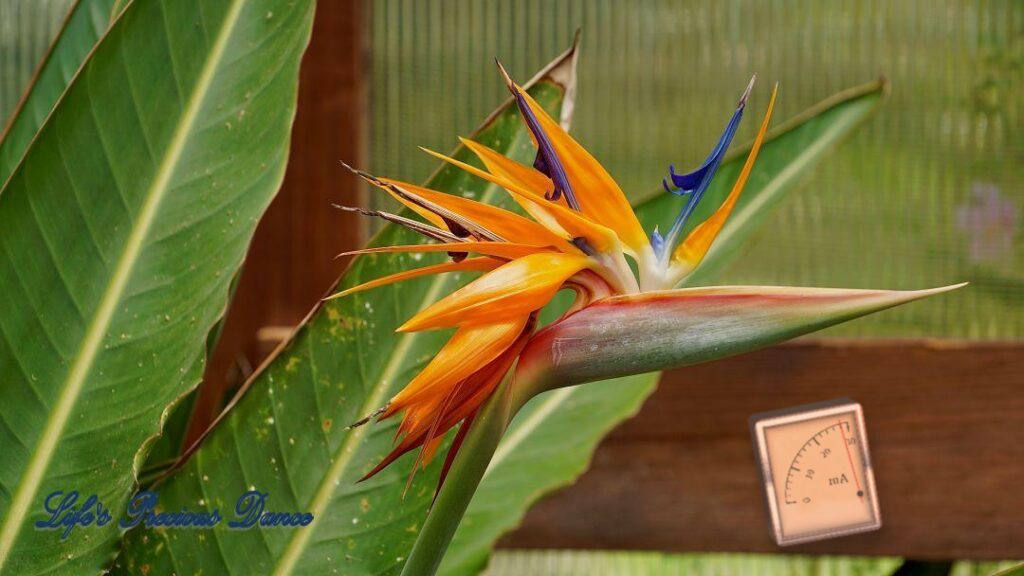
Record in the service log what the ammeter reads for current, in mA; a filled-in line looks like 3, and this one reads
28
